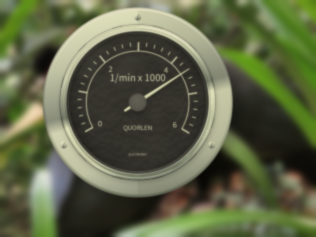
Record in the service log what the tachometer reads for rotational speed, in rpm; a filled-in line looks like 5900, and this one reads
4400
